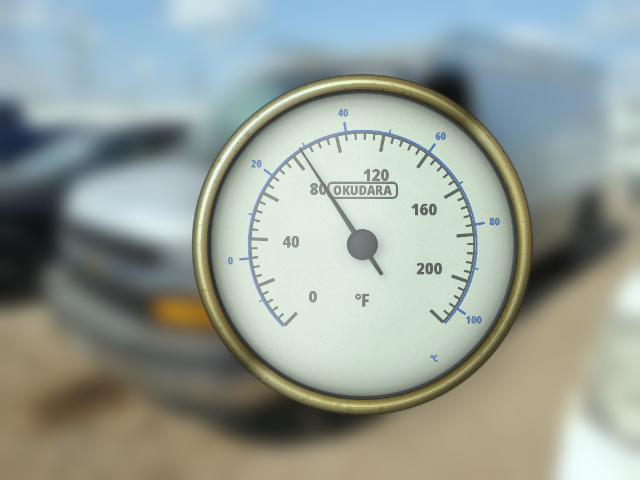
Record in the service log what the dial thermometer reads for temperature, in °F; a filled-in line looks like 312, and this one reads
84
